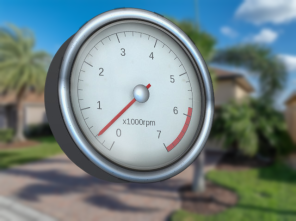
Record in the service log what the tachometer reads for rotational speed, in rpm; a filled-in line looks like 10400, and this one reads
400
